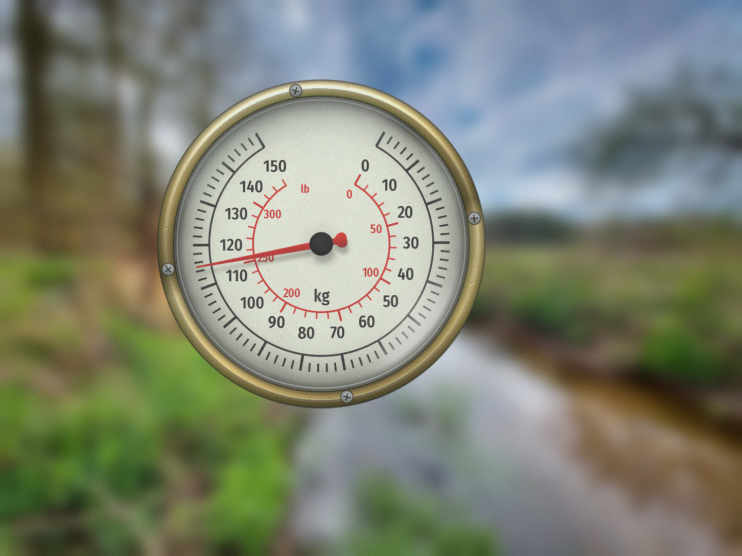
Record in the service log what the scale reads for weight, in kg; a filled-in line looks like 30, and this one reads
115
